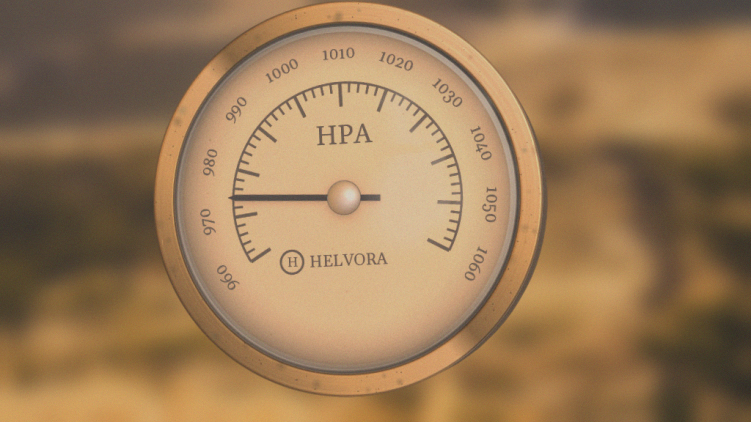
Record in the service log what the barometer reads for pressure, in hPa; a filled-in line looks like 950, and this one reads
974
